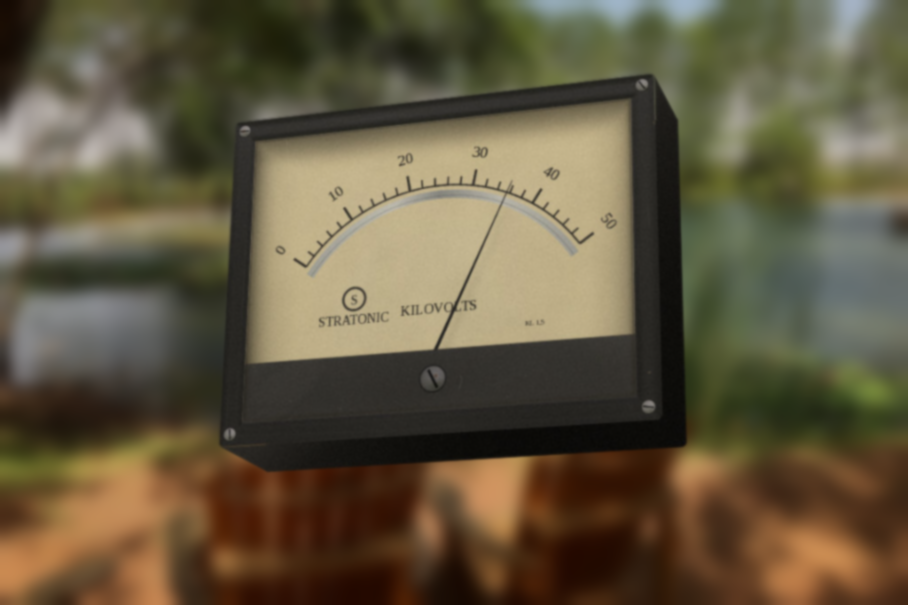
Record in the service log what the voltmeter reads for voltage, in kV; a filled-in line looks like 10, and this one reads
36
